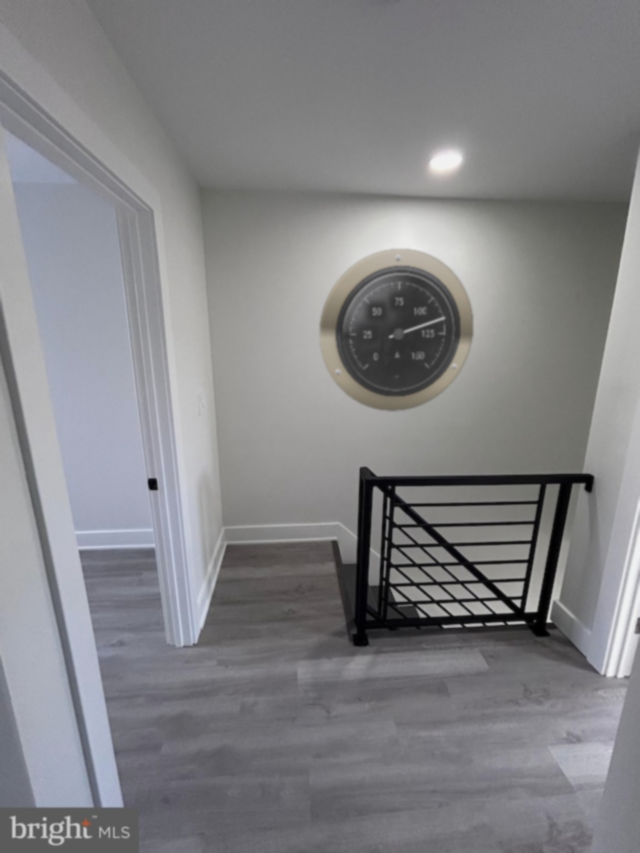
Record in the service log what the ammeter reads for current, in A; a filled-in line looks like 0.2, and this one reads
115
